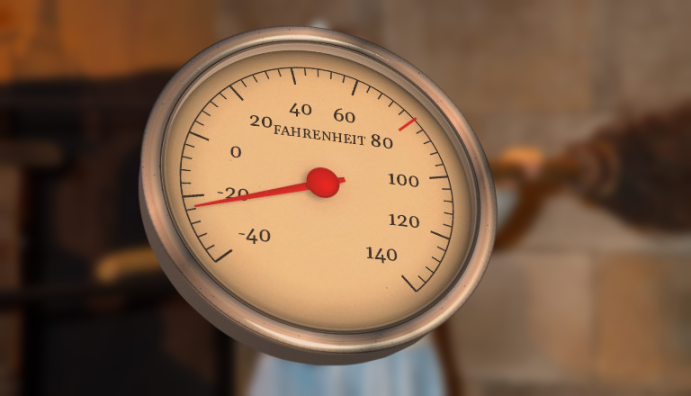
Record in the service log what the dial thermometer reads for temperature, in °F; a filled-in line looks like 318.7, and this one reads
-24
